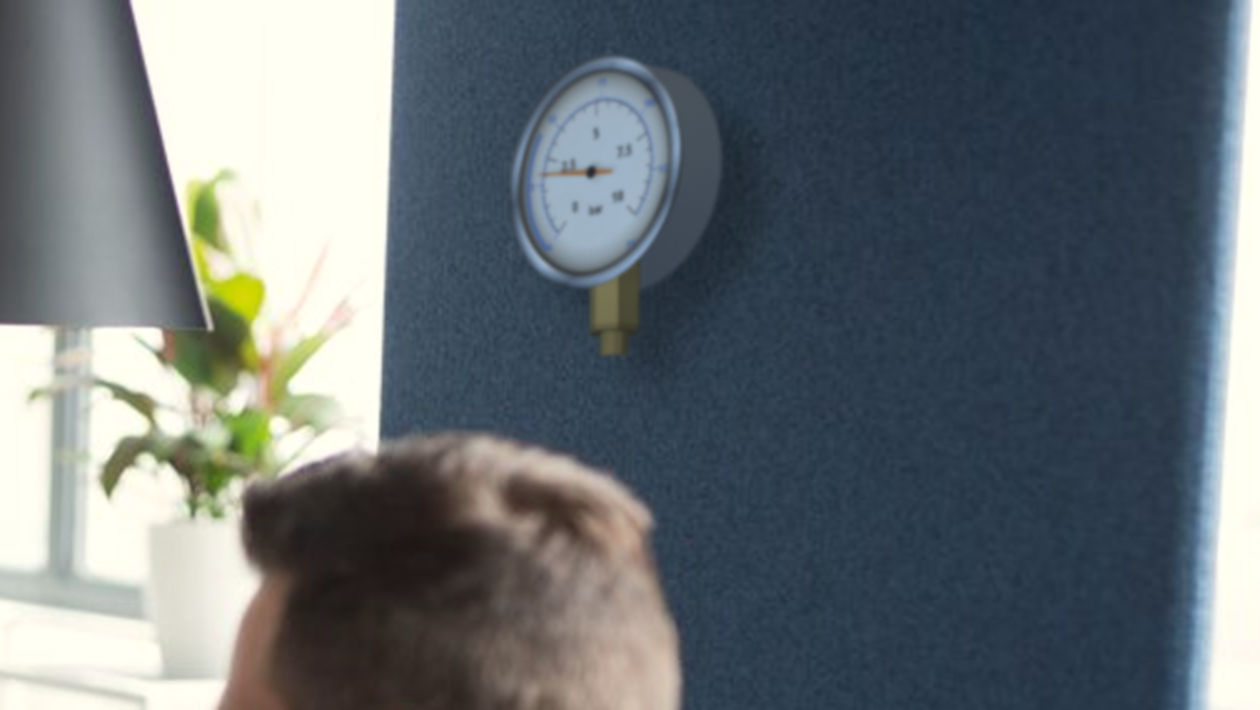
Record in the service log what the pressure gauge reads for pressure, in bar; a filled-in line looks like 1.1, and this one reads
2
